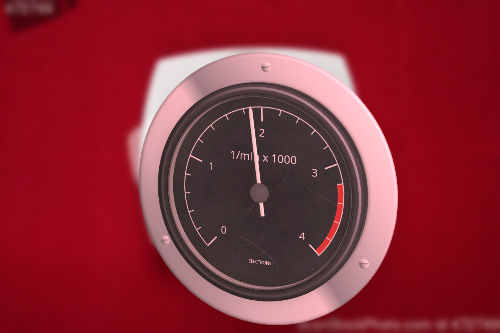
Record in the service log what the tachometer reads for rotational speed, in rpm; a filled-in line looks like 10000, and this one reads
1900
